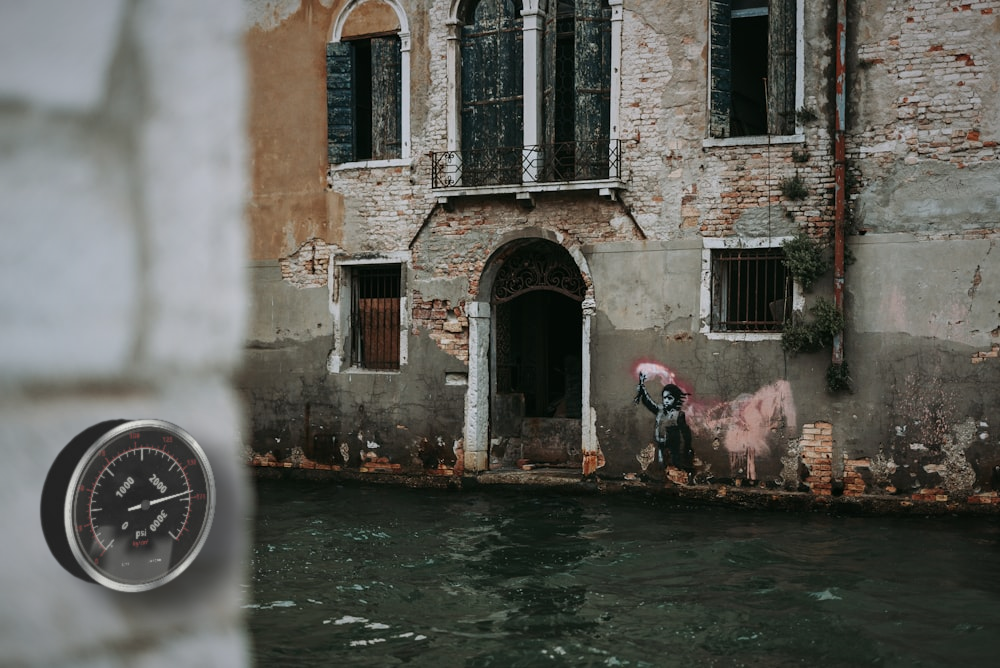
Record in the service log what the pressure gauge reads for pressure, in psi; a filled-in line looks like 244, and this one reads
2400
